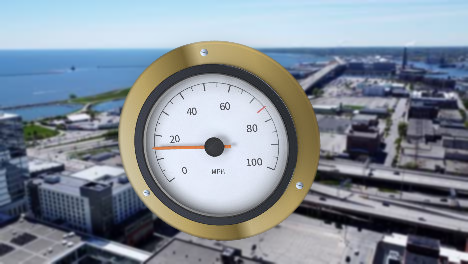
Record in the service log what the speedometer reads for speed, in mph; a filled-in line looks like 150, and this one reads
15
